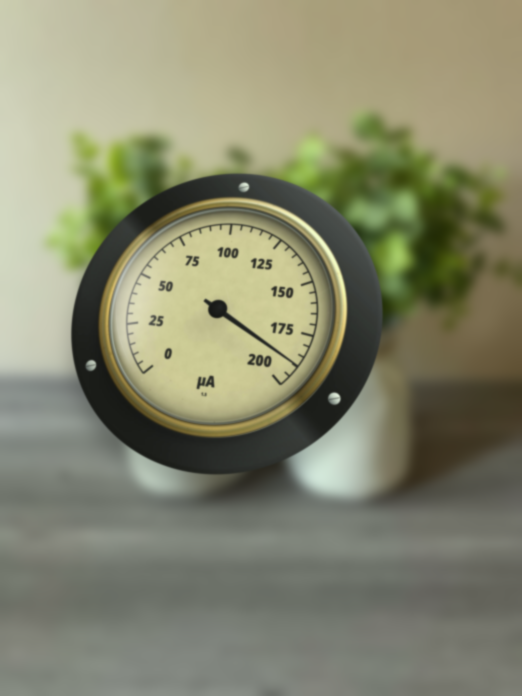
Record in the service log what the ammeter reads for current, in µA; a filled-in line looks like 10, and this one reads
190
